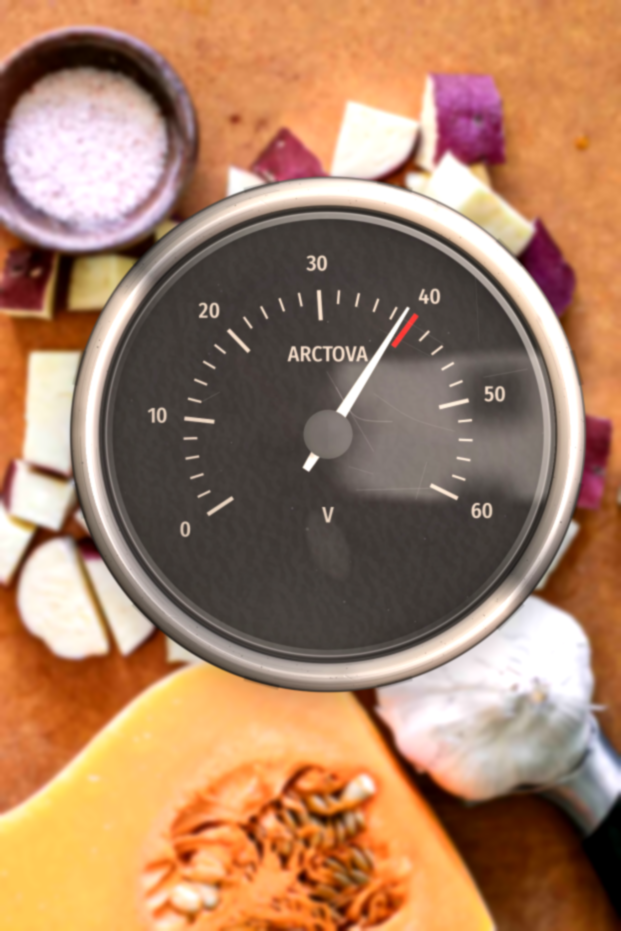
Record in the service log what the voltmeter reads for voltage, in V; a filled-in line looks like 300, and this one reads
39
